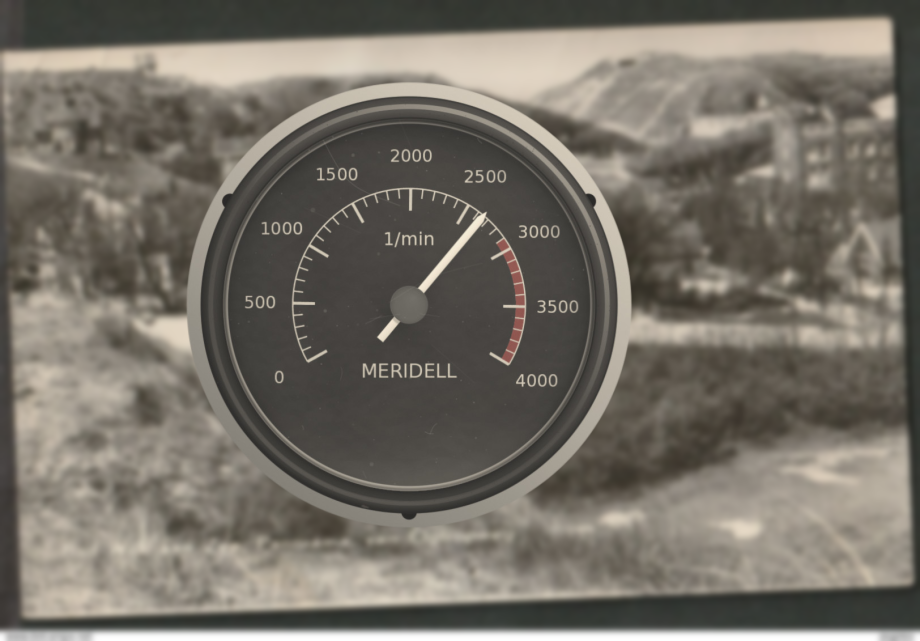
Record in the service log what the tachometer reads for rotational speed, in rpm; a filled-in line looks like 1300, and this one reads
2650
